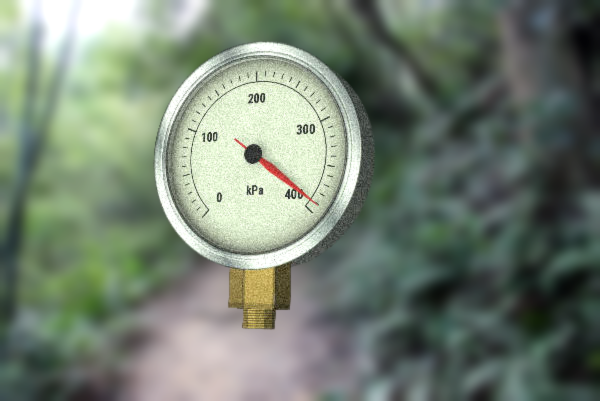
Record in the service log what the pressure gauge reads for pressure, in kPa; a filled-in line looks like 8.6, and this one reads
390
